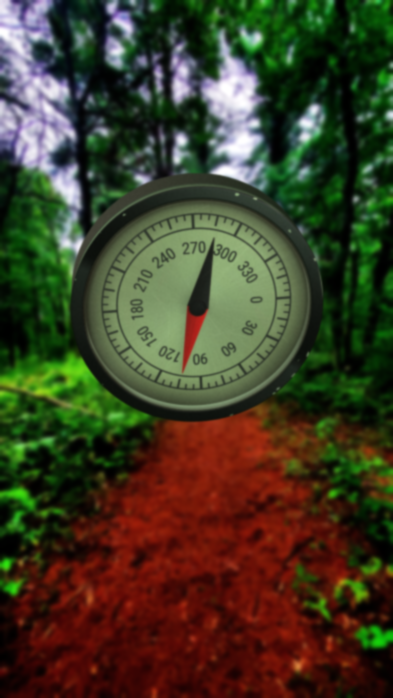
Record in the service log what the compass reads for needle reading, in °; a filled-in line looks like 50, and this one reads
105
